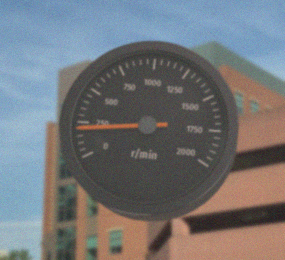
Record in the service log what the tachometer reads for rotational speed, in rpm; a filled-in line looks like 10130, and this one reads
200
